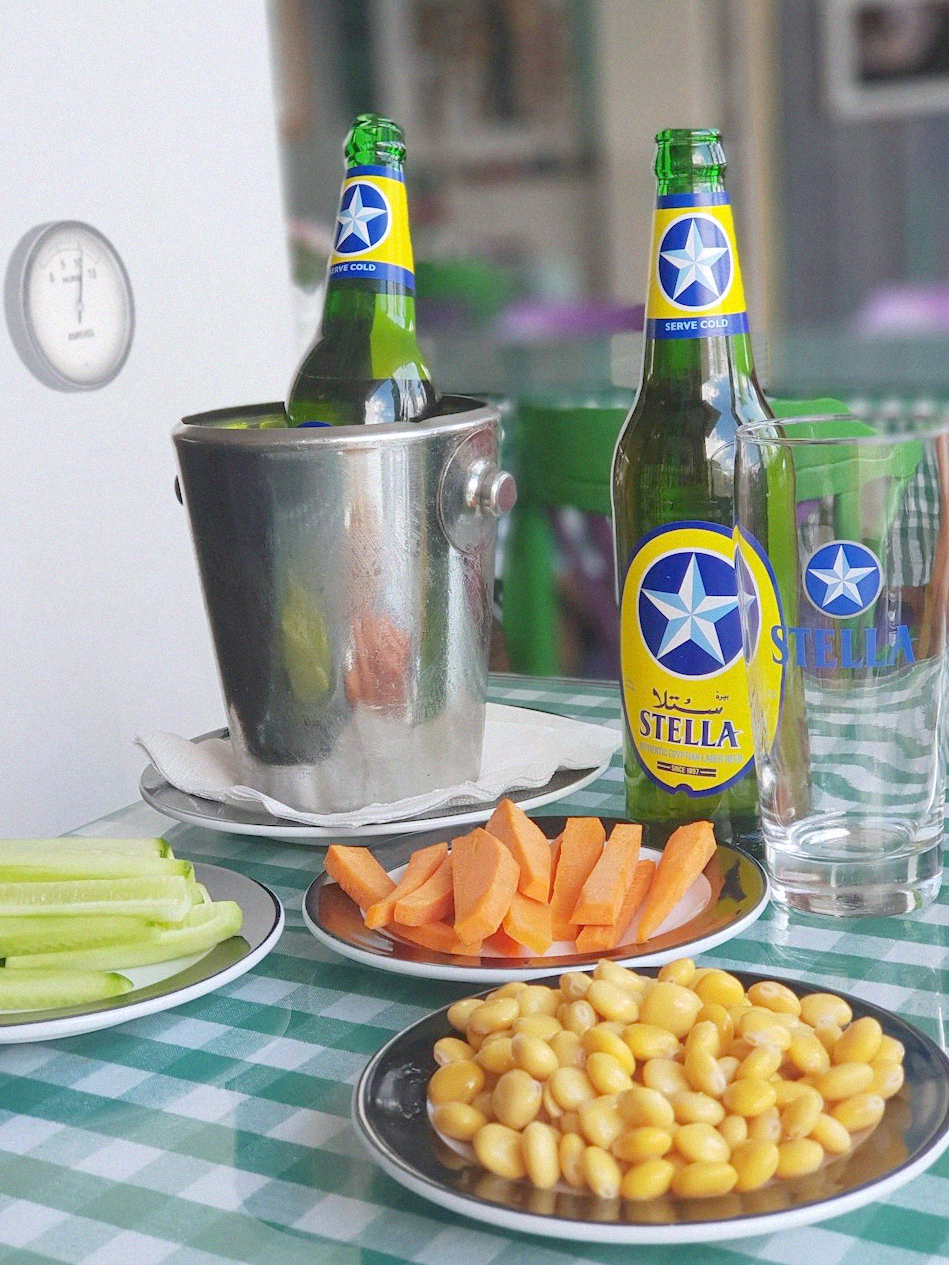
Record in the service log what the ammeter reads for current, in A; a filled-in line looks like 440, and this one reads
10
